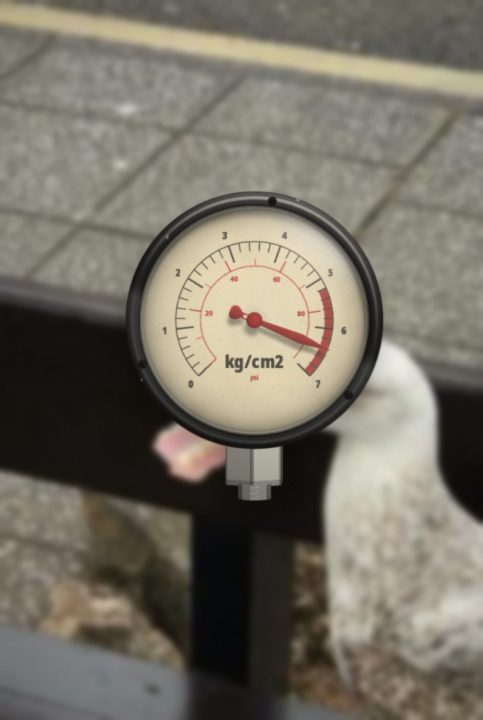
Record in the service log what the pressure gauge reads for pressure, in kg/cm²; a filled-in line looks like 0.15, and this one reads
6.4
